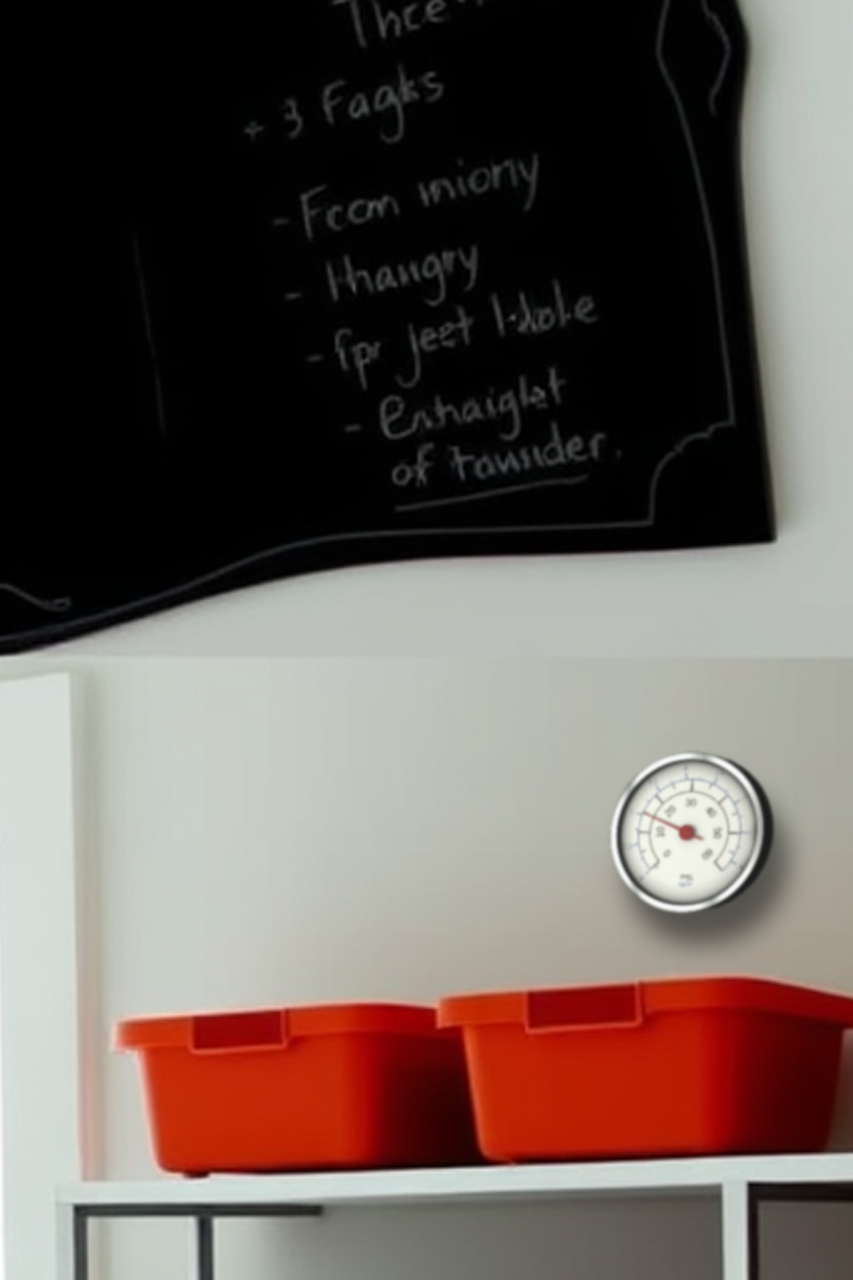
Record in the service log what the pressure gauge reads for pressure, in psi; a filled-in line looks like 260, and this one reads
15
